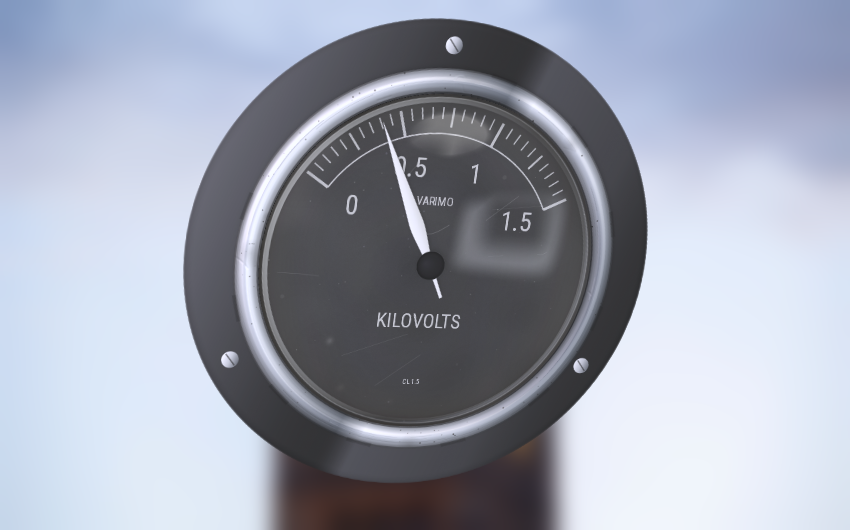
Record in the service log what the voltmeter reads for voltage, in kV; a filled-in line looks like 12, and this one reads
0.4
